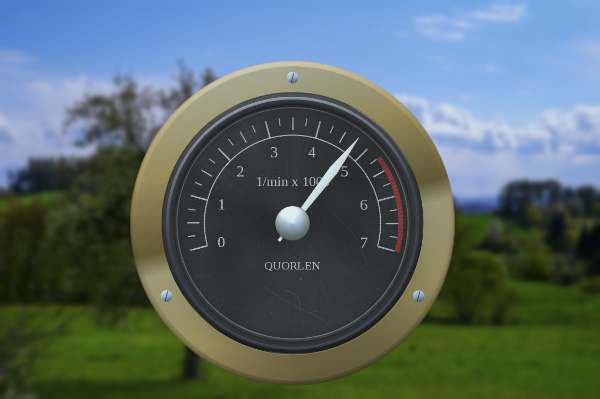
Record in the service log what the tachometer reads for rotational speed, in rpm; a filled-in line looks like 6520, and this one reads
4750
